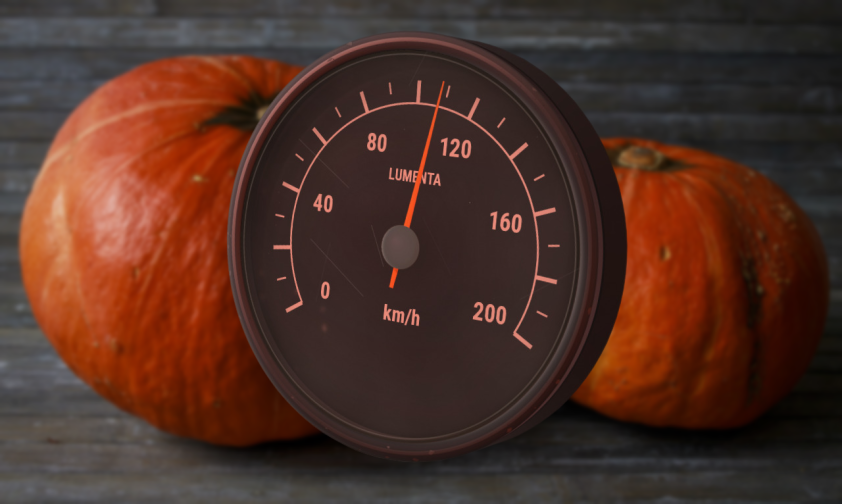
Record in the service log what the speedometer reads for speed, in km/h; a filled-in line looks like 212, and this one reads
110
